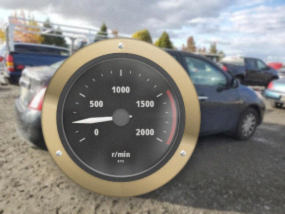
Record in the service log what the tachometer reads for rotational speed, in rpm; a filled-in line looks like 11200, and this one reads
200
